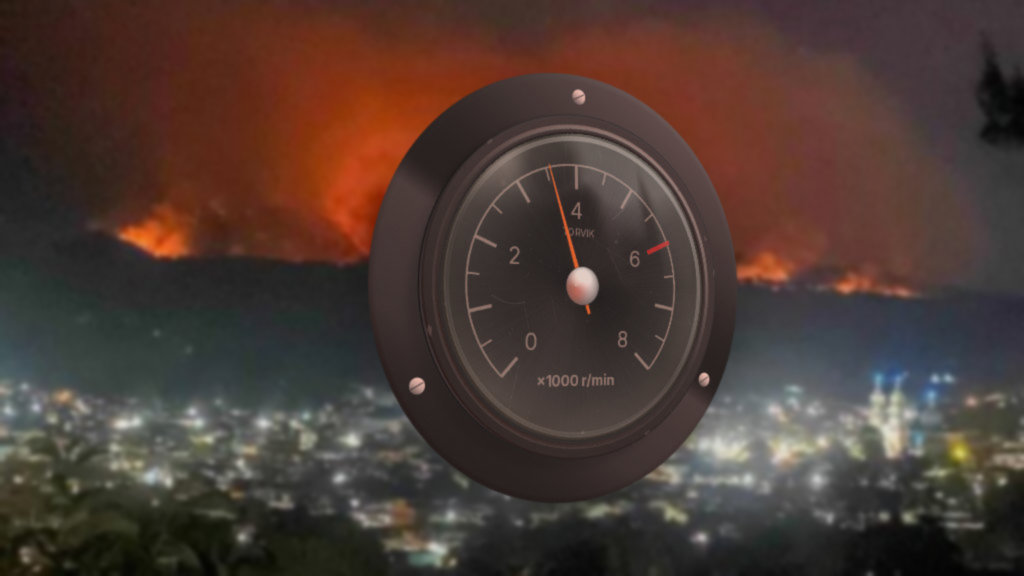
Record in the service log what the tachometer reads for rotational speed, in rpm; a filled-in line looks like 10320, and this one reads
3500
